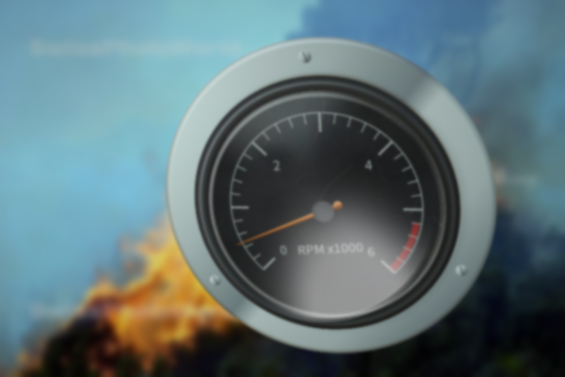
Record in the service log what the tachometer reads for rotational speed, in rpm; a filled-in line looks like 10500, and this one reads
500
